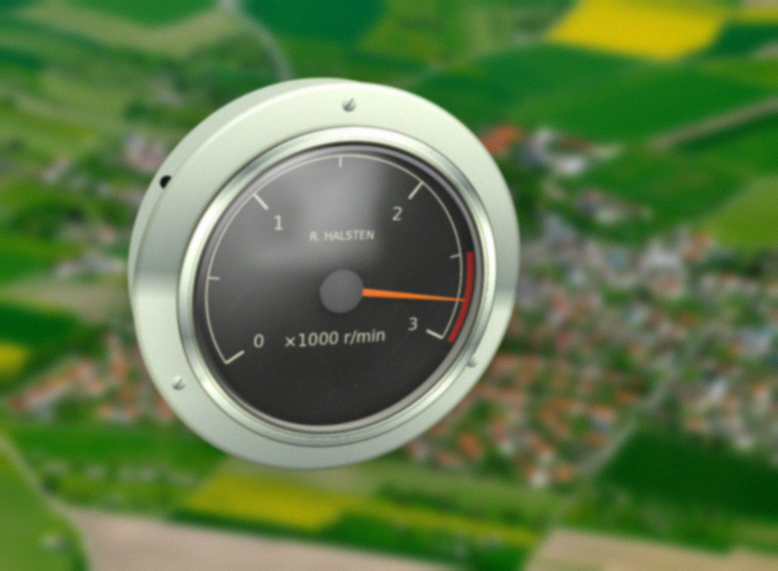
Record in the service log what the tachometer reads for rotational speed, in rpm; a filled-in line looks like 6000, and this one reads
2750
